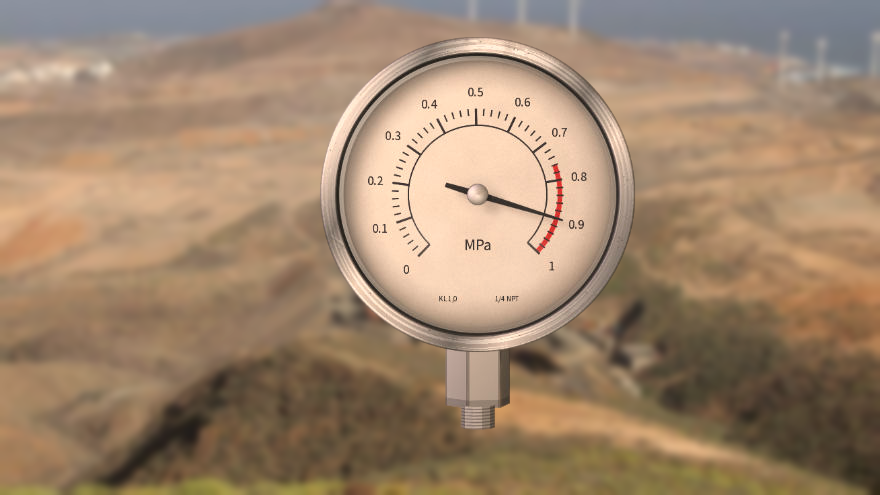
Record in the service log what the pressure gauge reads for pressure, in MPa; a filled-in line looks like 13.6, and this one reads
0.9
